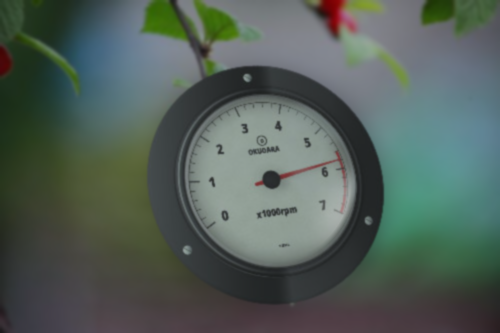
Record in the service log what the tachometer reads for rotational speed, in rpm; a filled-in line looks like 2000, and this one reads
5800
